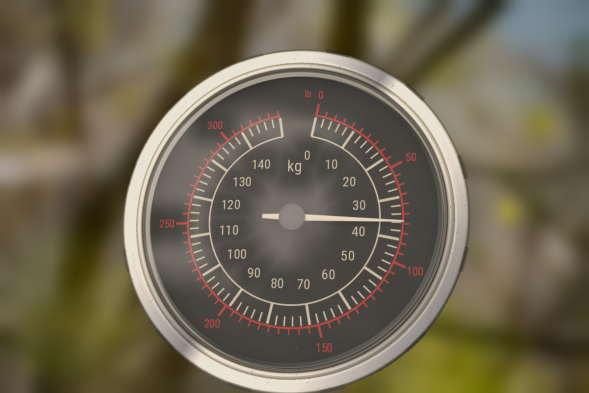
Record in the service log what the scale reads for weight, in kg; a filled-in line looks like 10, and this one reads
36
